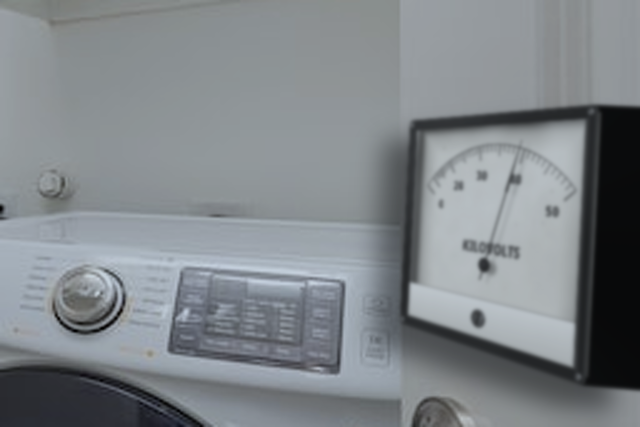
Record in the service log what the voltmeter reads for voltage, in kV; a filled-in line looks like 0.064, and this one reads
40
